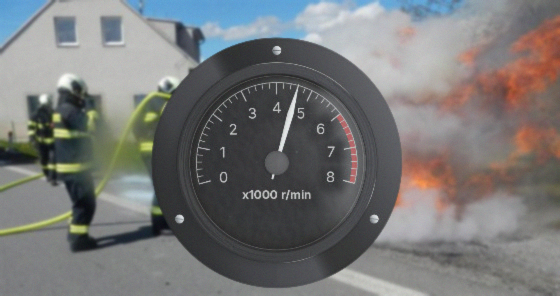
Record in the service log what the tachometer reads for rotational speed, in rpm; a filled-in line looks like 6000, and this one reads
4600
